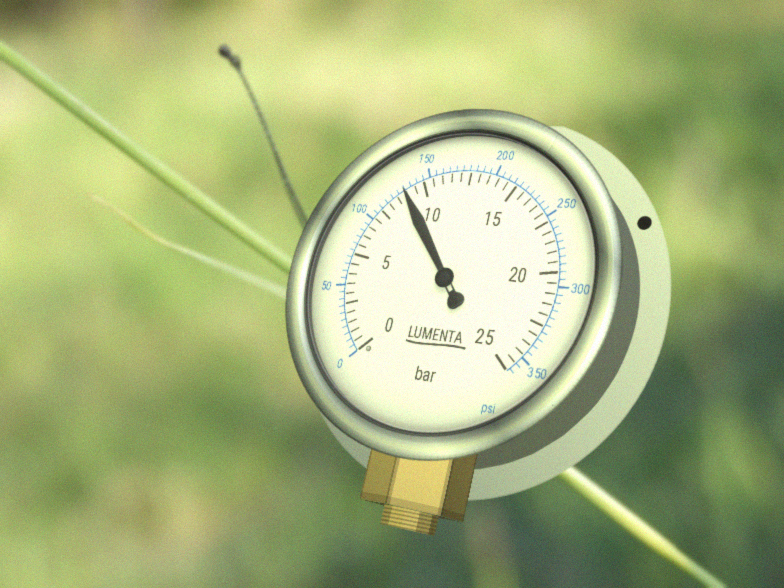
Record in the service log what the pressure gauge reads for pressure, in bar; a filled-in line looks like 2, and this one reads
9
